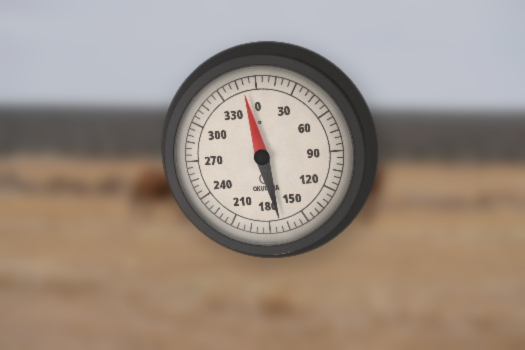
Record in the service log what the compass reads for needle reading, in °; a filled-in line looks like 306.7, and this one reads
350
